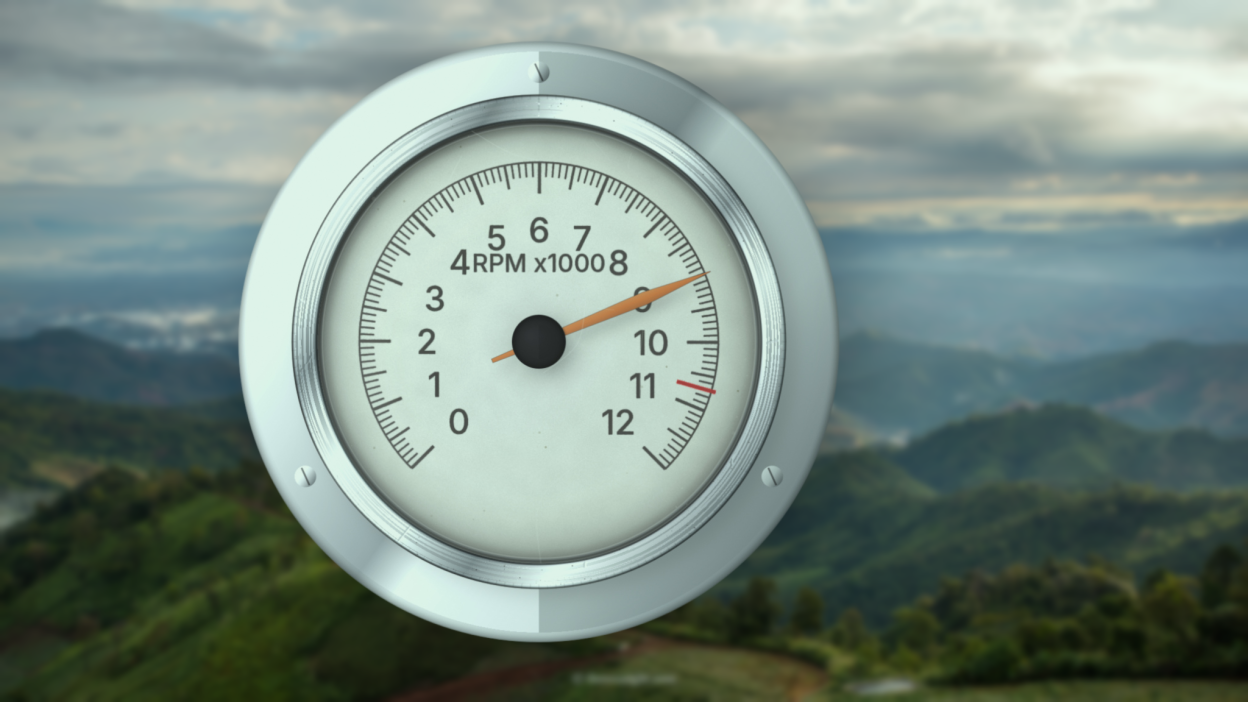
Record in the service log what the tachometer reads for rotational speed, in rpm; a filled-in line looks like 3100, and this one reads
9000
